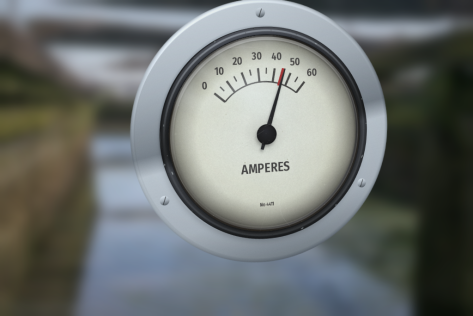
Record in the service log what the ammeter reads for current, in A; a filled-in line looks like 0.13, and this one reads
45
